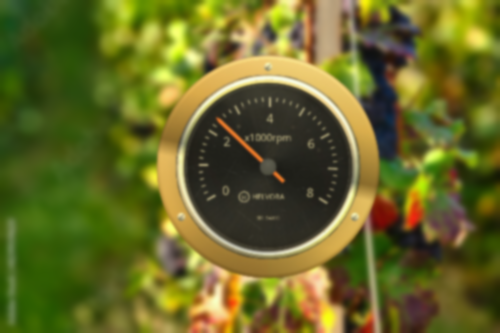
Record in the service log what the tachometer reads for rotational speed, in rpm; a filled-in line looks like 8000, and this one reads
2400
